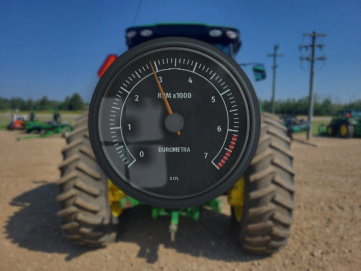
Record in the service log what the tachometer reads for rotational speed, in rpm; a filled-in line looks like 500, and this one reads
2900
